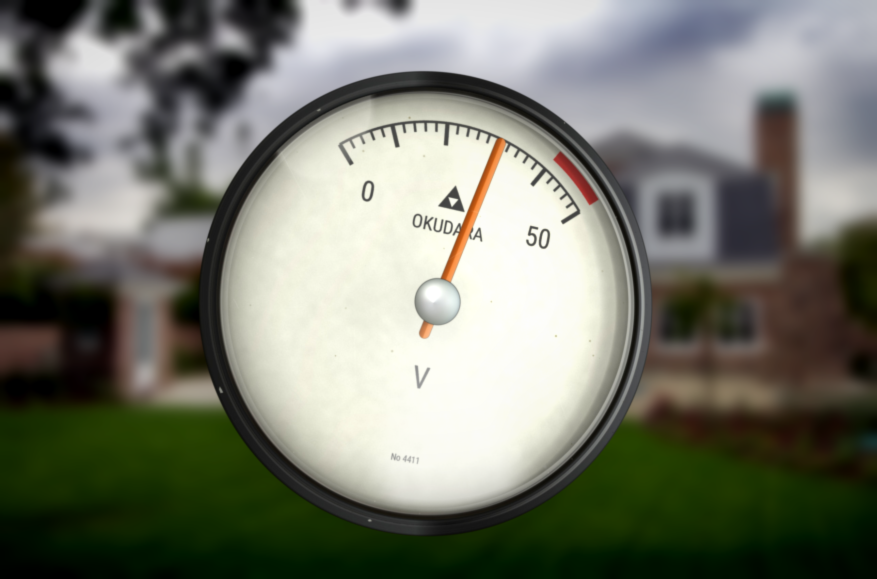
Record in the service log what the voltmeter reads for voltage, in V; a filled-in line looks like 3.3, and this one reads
30
